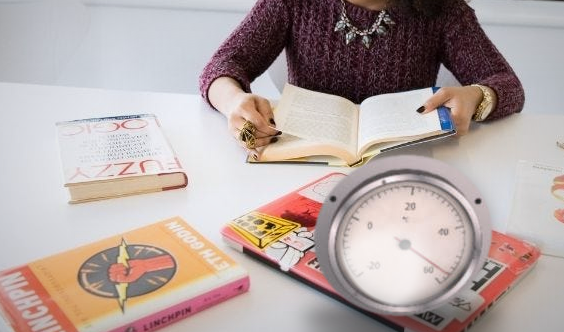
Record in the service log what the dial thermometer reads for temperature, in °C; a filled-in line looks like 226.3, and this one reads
56
